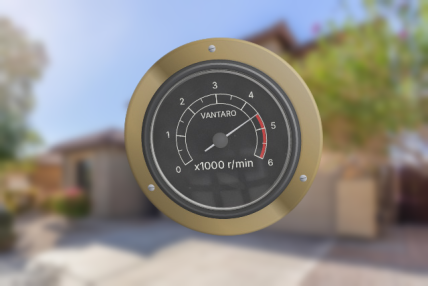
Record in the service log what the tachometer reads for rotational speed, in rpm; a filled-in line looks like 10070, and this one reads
4500
